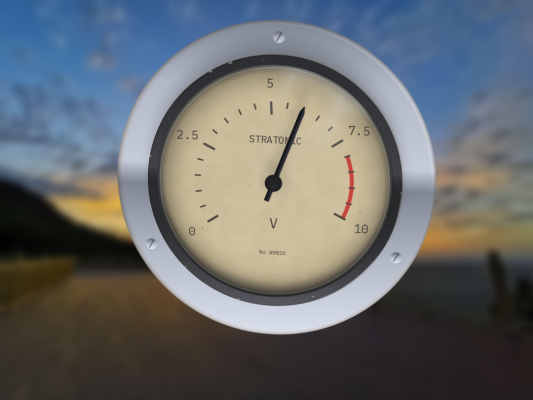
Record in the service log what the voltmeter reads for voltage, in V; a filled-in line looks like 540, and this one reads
6
